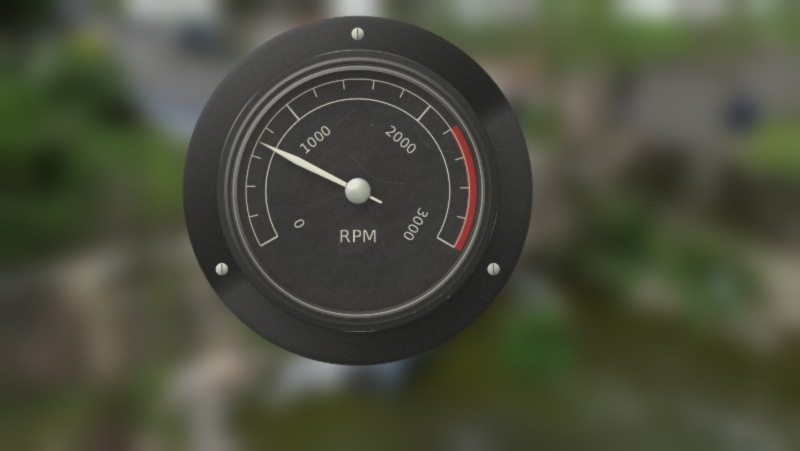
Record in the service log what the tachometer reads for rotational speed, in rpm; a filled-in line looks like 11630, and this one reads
700
